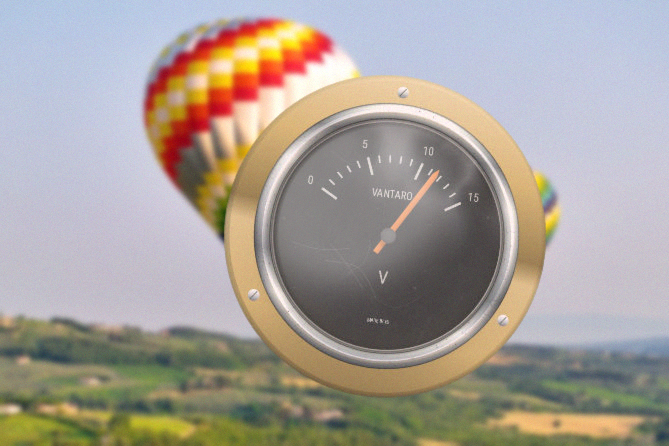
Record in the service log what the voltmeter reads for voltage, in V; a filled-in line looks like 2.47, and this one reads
11.5
